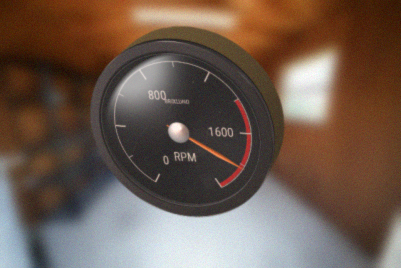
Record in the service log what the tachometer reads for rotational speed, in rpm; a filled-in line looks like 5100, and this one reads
1800
